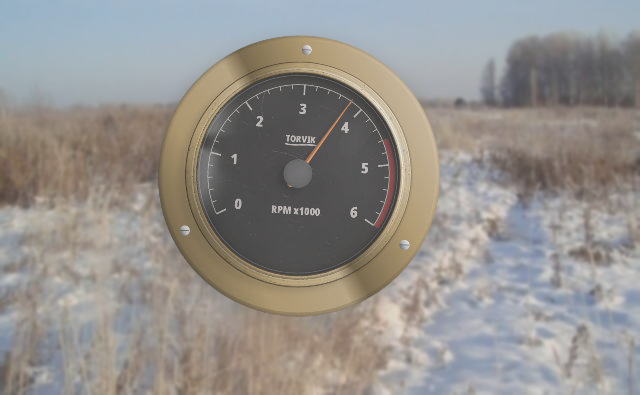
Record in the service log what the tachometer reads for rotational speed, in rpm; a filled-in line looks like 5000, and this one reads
3800
